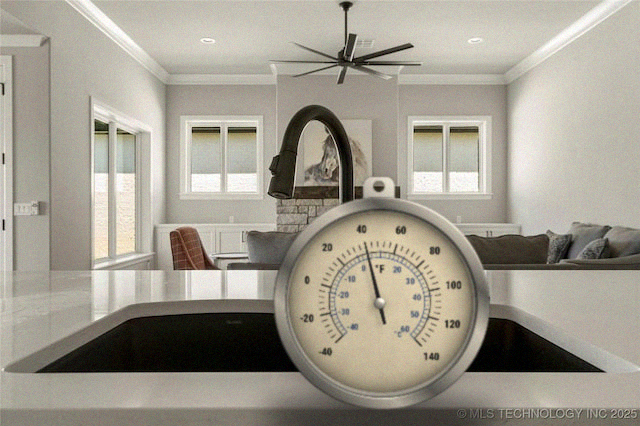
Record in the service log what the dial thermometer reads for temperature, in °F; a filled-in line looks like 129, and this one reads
40
